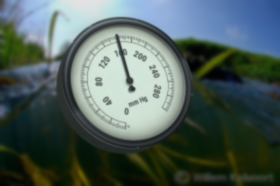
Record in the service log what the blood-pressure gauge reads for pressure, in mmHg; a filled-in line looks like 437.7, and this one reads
160
